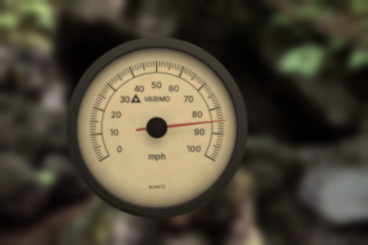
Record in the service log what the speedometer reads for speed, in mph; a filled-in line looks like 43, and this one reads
85
